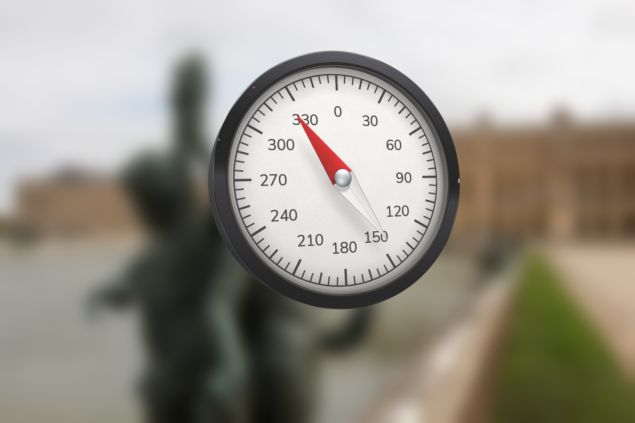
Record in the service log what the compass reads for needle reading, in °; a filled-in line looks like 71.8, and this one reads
325
